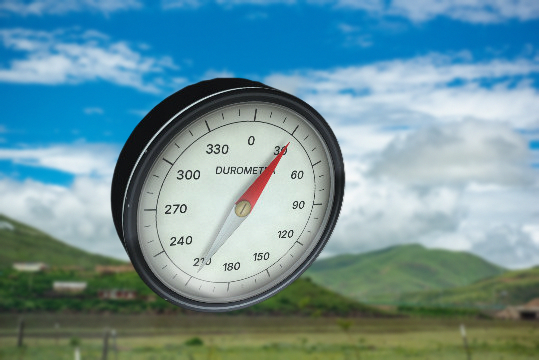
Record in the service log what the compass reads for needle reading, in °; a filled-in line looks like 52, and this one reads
30
